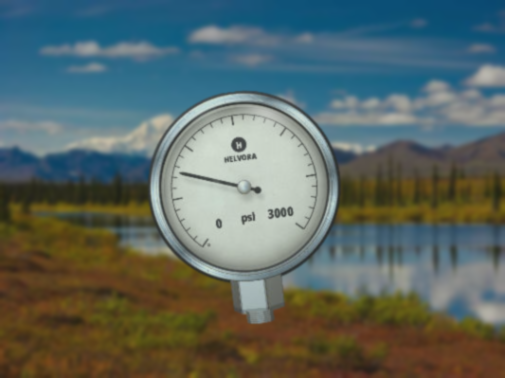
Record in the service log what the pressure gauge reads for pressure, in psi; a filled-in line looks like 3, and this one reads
750
